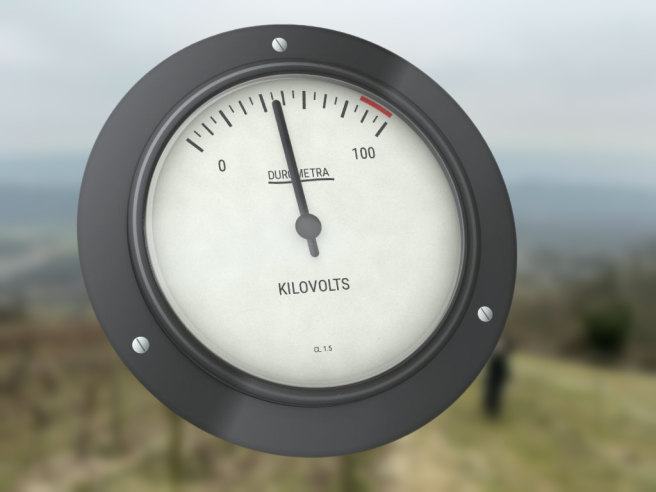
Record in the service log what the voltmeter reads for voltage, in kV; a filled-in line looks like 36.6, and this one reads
45
